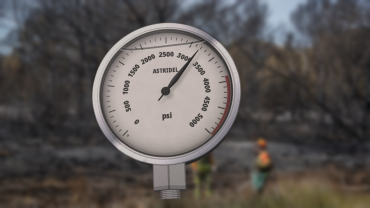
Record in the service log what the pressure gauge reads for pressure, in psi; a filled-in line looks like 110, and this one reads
3200
